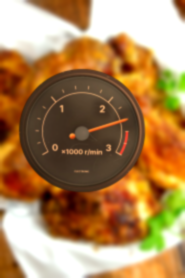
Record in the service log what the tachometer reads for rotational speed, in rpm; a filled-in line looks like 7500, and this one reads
2400
